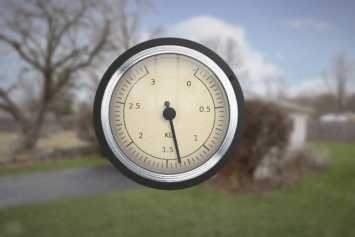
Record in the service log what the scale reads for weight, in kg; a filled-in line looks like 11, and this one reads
1.35
